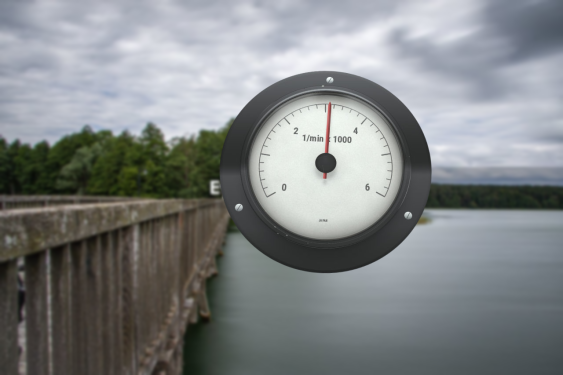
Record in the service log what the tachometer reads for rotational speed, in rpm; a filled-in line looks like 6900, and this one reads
3100
